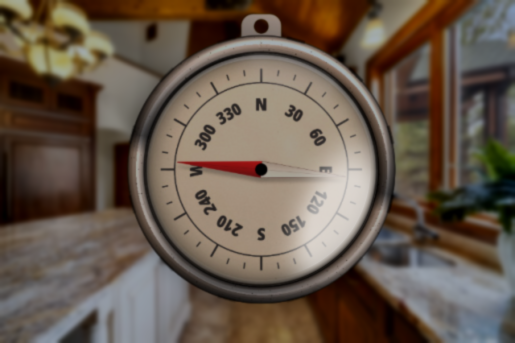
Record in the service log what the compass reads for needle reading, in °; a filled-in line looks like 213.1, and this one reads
275
